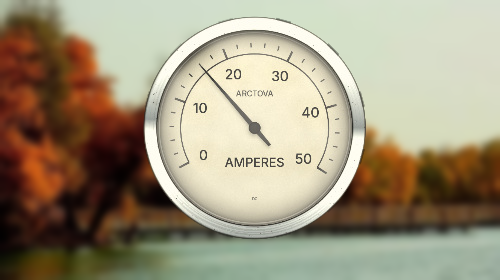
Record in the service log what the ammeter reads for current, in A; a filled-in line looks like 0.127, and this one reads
16
